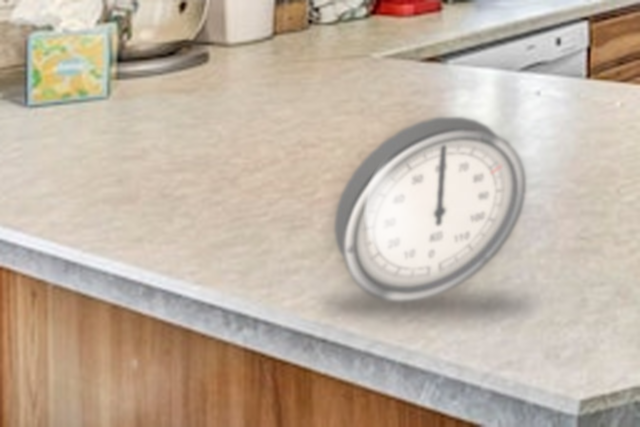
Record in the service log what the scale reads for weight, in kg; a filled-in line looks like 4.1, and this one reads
60
